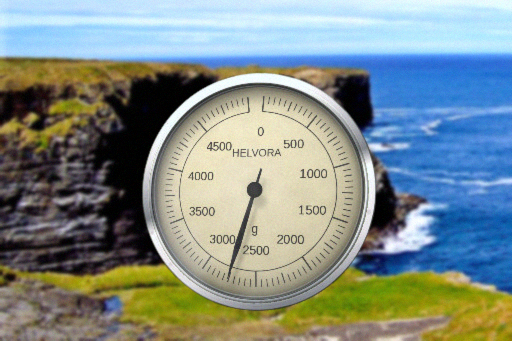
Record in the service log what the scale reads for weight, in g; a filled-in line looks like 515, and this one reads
2750
